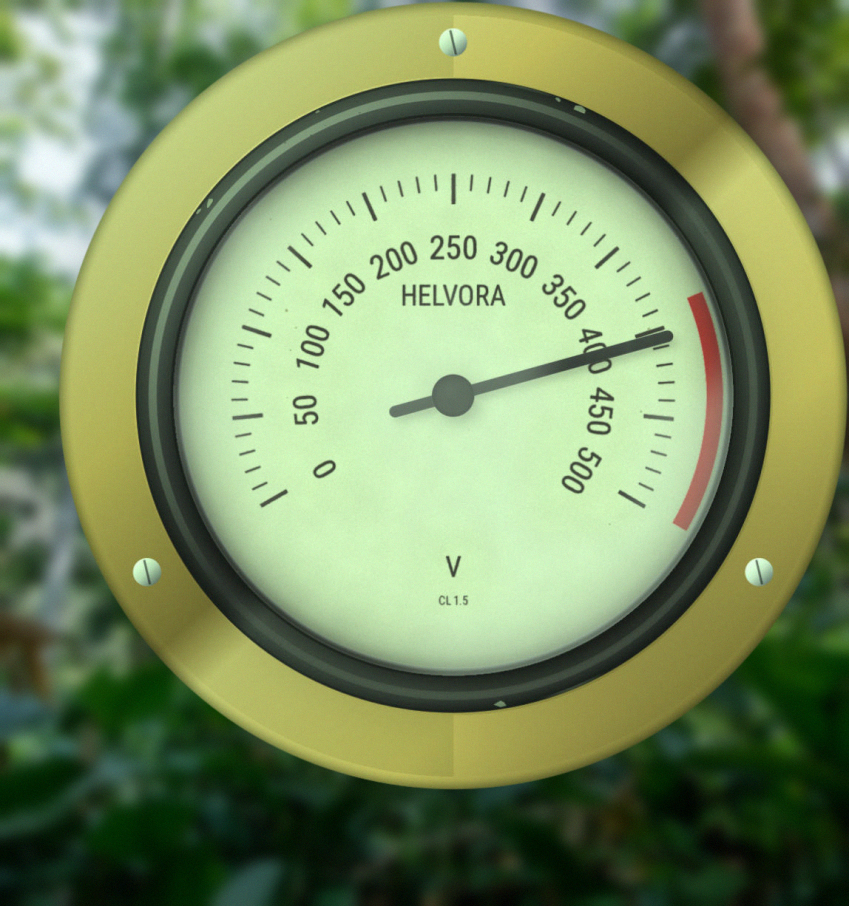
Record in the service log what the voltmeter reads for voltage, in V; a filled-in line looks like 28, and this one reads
405
